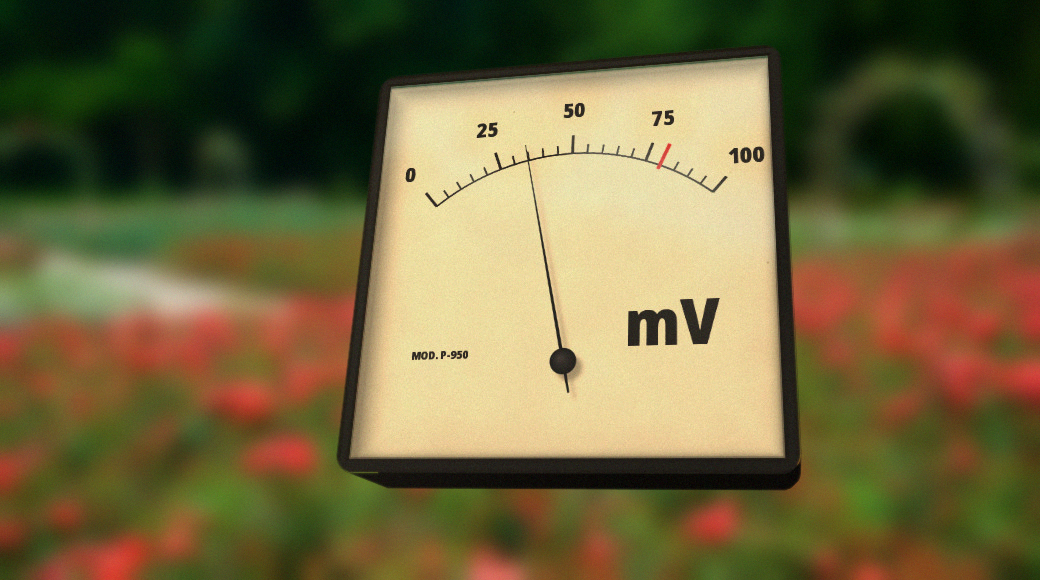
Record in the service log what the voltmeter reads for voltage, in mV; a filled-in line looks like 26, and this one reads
35
